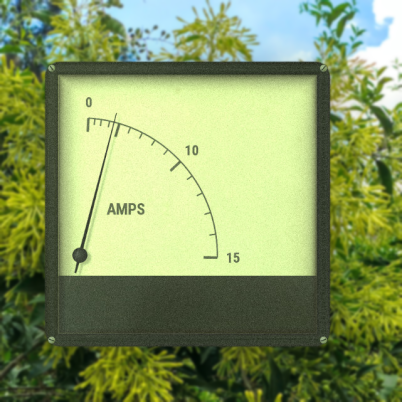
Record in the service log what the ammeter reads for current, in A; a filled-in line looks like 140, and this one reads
4.5
